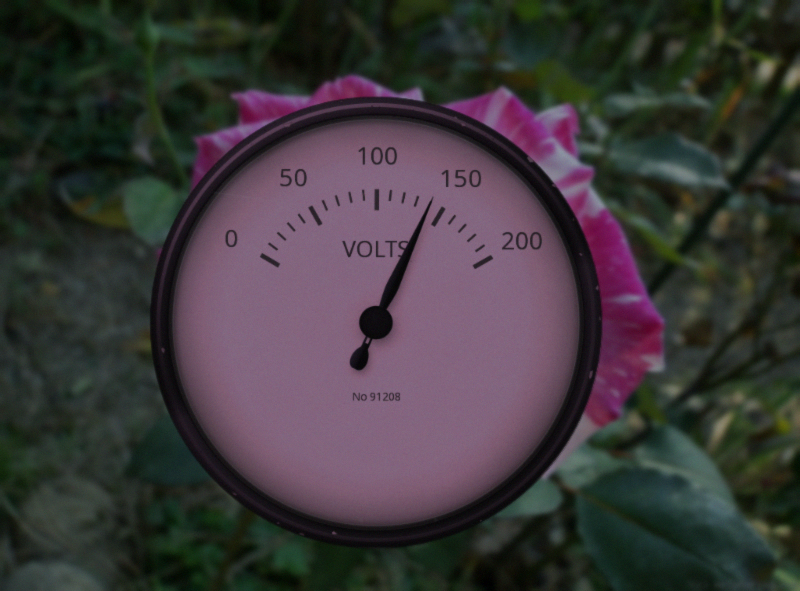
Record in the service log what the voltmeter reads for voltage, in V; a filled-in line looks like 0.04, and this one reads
140
